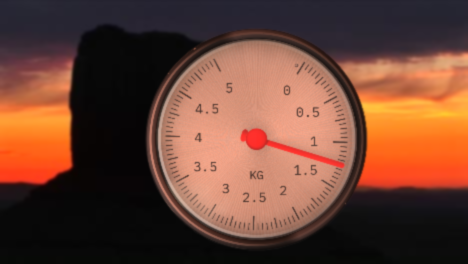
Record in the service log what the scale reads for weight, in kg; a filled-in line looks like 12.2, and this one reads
1.25
